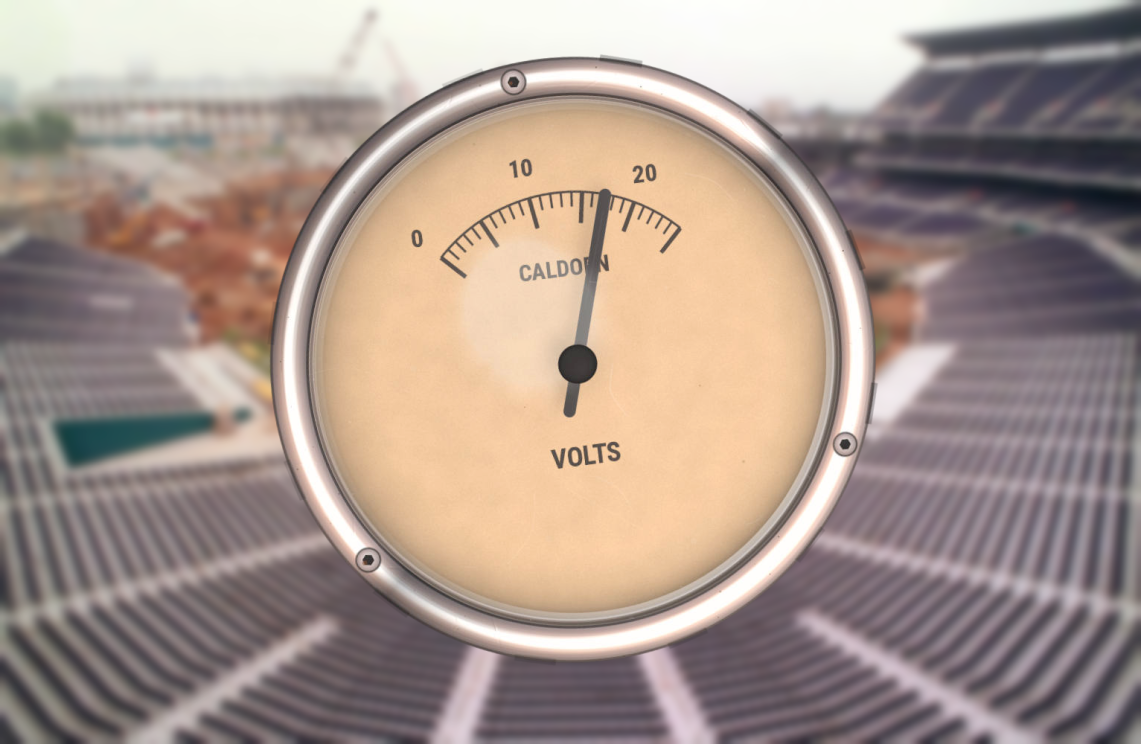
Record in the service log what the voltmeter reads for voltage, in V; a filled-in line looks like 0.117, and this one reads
17
